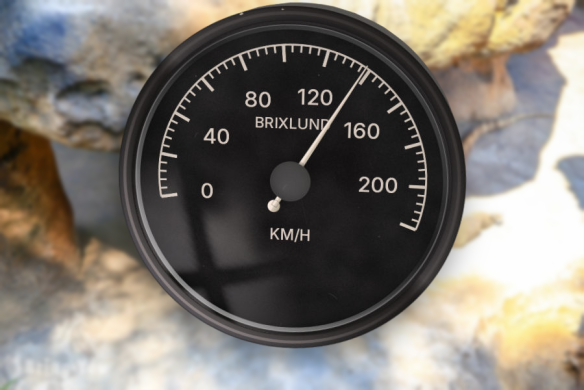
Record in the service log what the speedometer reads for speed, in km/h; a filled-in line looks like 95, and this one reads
138
